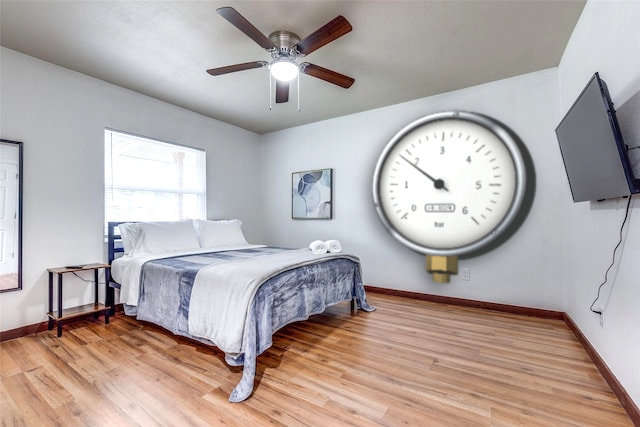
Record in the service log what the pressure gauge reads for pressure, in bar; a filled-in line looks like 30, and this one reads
1.8
